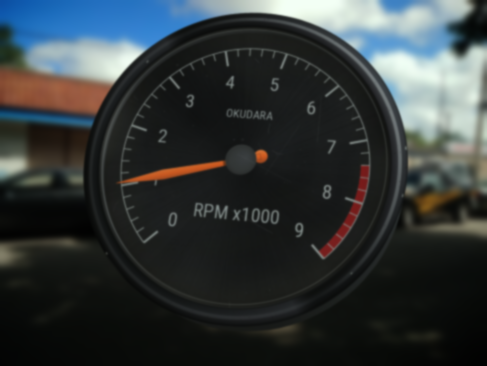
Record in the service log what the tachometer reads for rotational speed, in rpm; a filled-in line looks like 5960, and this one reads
1000
